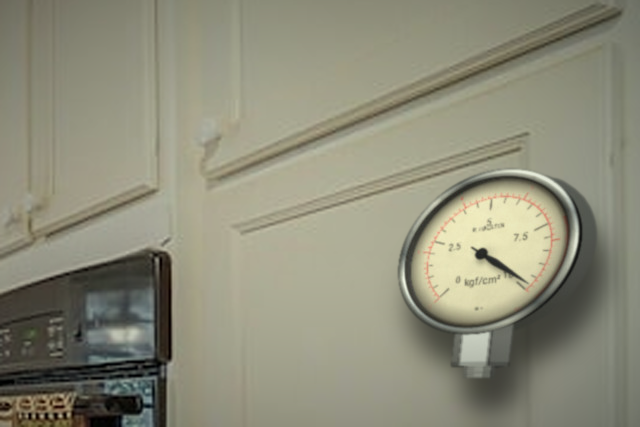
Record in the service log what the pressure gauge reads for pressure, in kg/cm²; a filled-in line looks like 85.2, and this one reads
9.75
